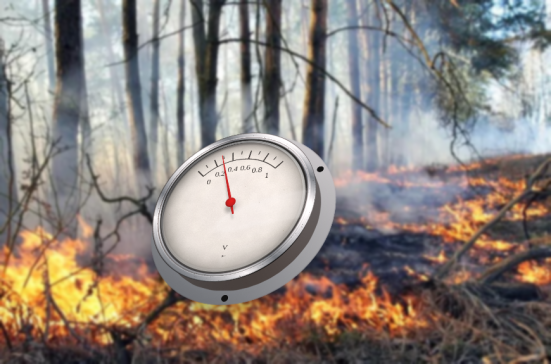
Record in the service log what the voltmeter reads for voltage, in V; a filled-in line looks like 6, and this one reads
0.3
